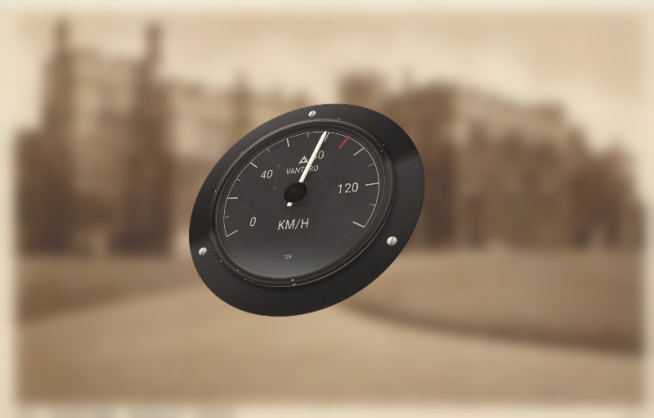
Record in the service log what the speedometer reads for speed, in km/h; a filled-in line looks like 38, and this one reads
80
